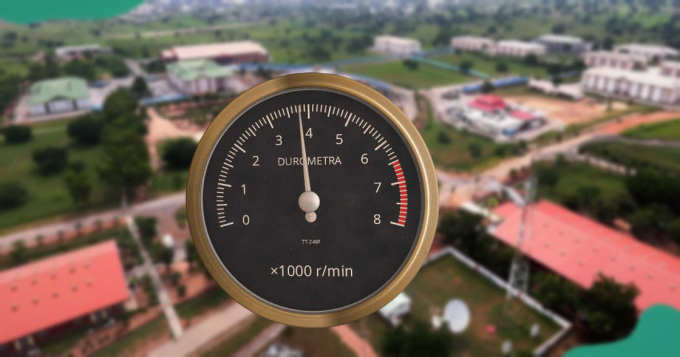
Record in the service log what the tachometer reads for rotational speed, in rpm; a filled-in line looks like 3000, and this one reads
3800
